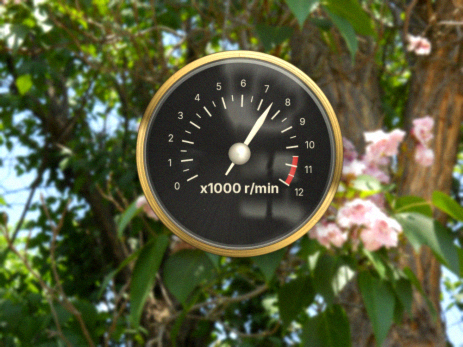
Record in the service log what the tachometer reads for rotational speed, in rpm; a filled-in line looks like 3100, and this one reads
7500
